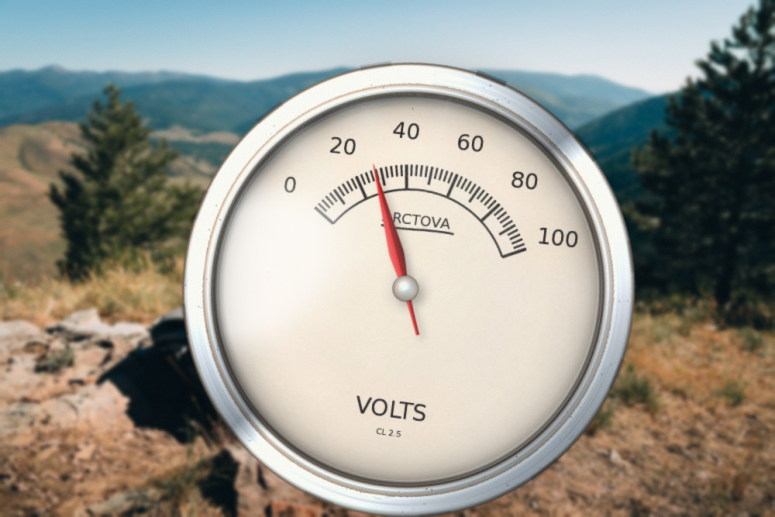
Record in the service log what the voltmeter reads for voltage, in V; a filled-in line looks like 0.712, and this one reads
28
